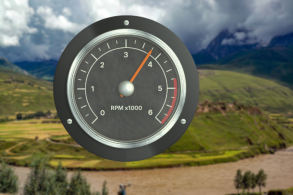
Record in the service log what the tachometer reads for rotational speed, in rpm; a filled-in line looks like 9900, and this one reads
3750
